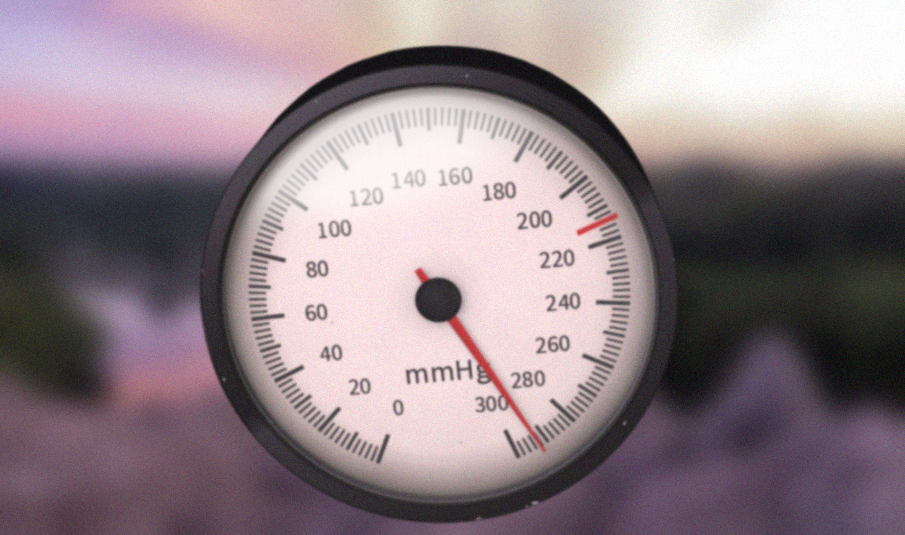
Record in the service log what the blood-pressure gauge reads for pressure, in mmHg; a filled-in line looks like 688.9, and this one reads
292
